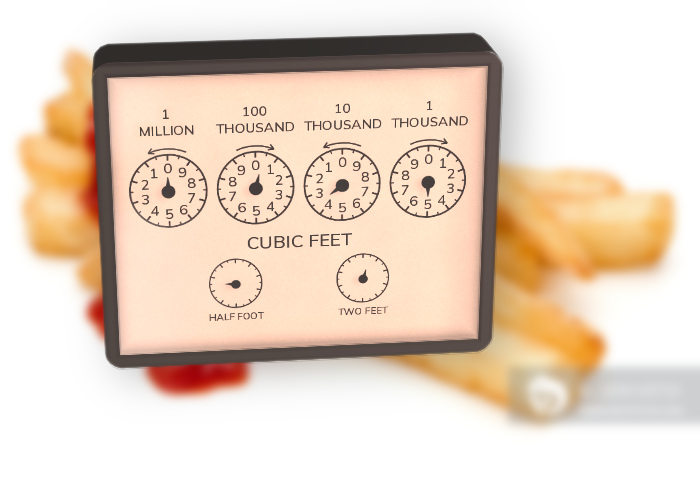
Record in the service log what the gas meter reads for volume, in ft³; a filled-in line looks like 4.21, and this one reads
3500
